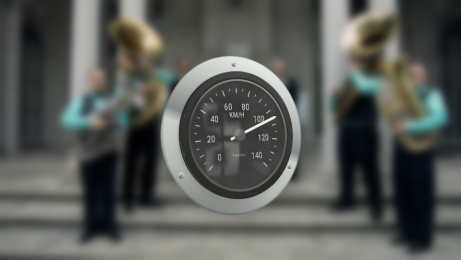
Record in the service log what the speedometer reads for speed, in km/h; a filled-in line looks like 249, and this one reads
105
